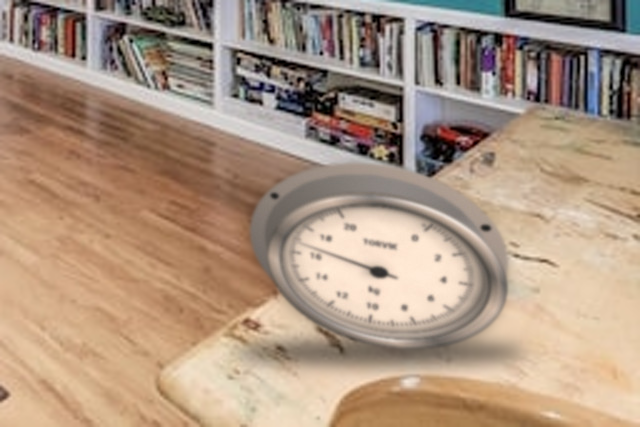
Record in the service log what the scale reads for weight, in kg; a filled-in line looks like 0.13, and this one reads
17
